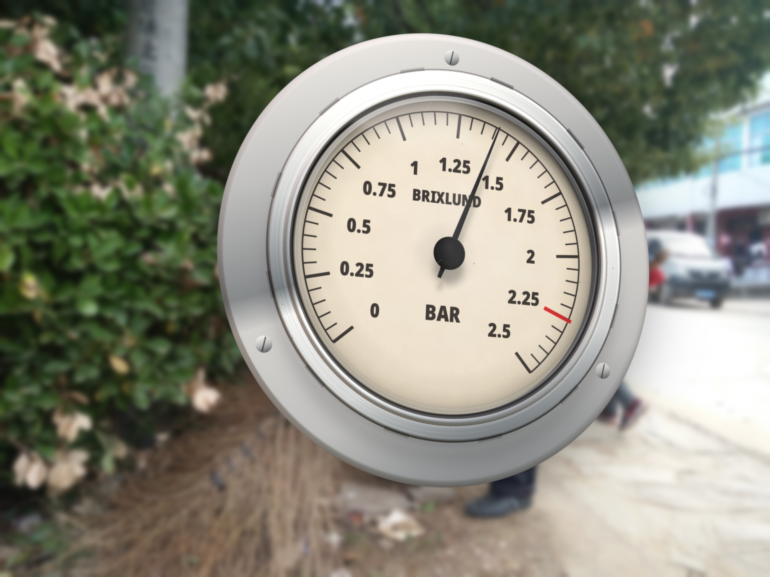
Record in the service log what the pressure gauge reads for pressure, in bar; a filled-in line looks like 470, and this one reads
1.4
